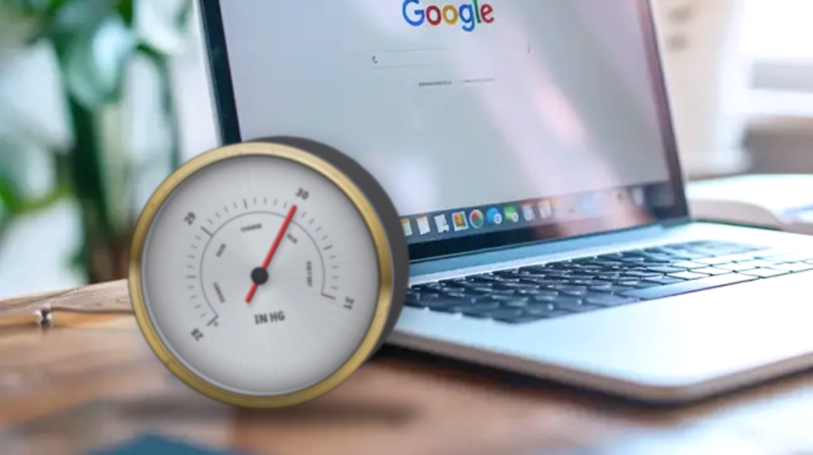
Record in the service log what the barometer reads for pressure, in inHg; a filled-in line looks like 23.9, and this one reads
30
